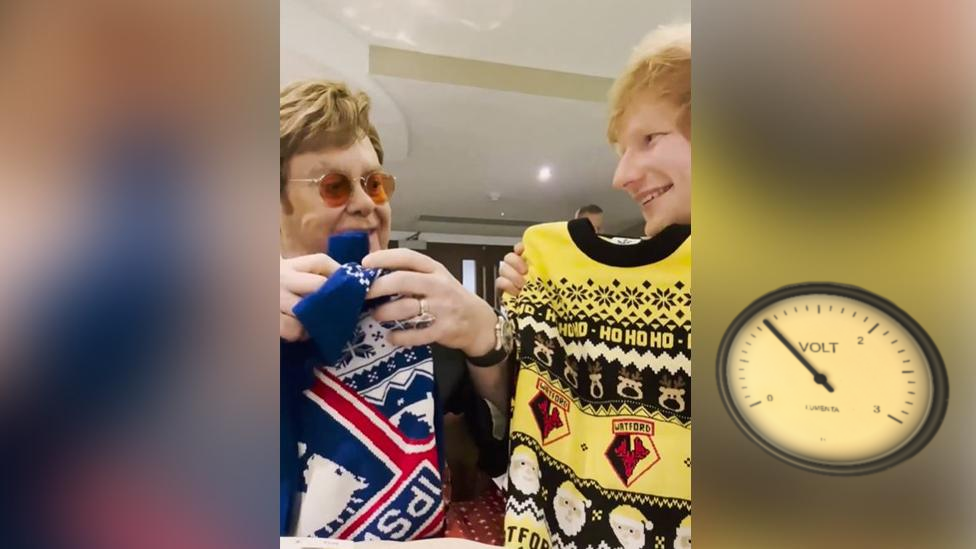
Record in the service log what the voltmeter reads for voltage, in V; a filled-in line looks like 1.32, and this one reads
1
